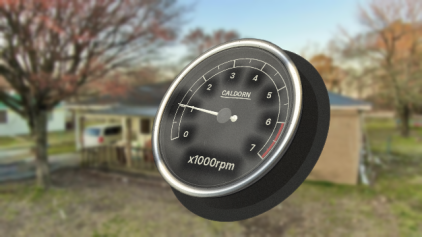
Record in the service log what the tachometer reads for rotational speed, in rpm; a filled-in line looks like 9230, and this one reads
1000
